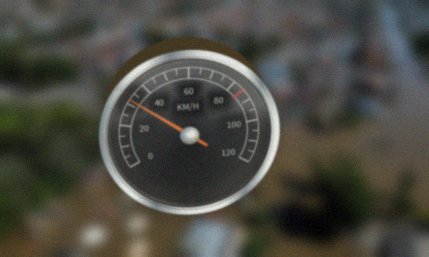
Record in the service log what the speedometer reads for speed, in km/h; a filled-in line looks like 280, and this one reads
32.5
